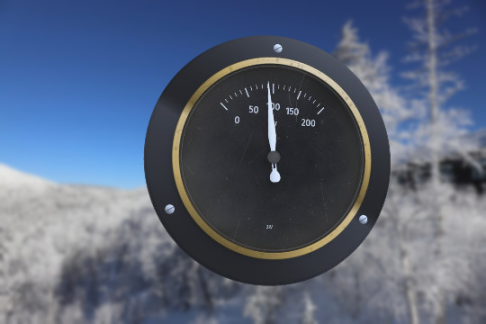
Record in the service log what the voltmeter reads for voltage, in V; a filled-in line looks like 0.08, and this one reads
90
